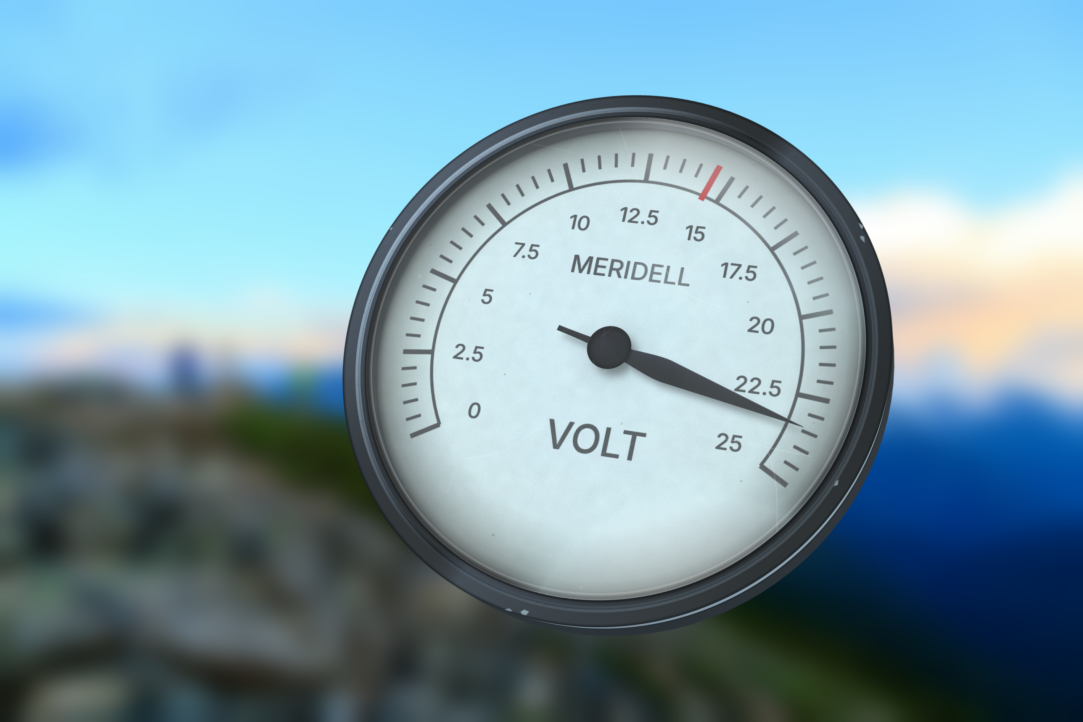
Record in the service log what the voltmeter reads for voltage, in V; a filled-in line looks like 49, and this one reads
23.5
